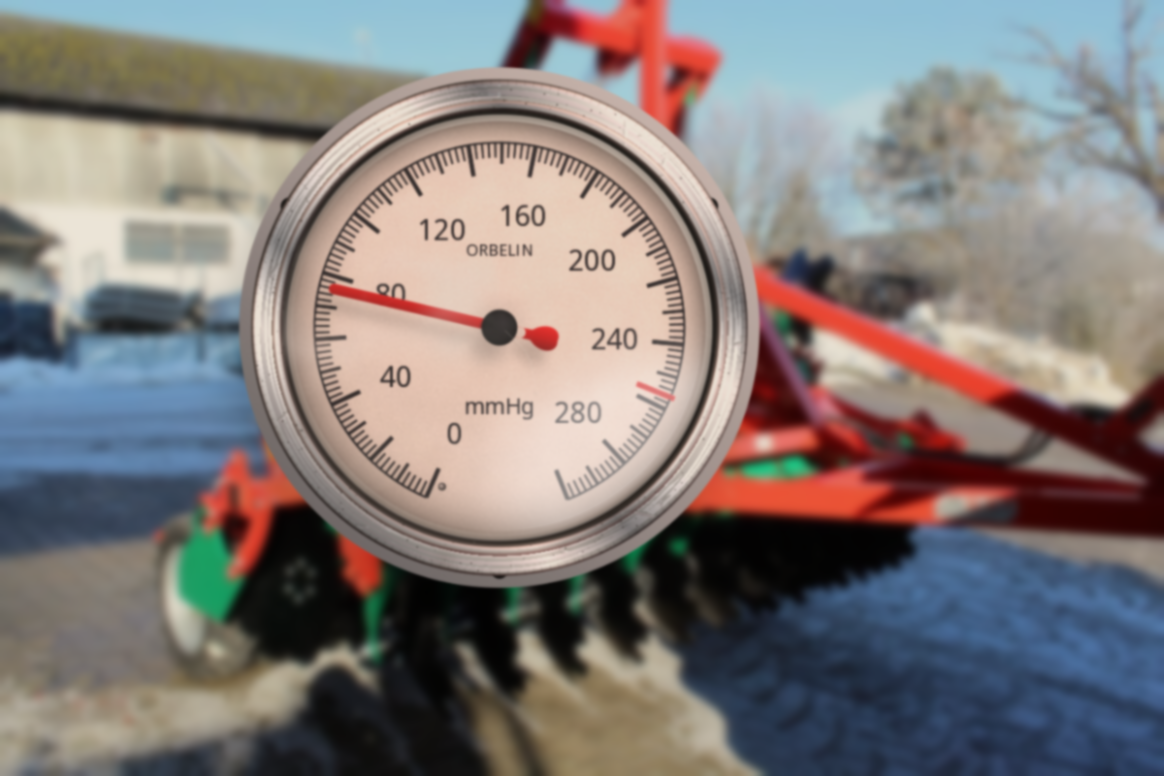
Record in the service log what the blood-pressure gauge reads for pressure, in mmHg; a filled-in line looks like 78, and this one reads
76
